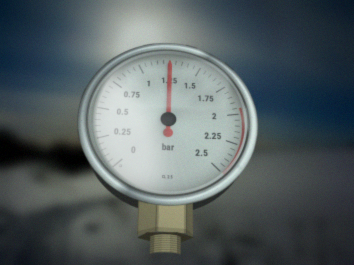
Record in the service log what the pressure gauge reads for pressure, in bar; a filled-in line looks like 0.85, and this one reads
1.25
